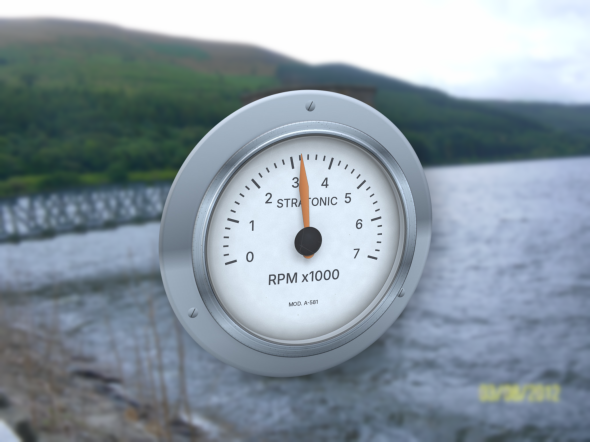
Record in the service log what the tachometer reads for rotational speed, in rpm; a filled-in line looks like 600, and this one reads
3200
